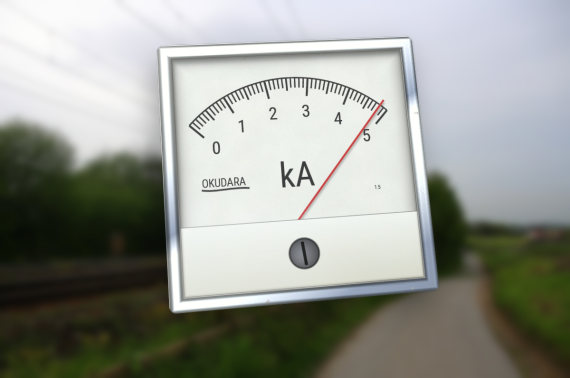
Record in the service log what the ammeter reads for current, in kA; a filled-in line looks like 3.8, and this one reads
4.8
